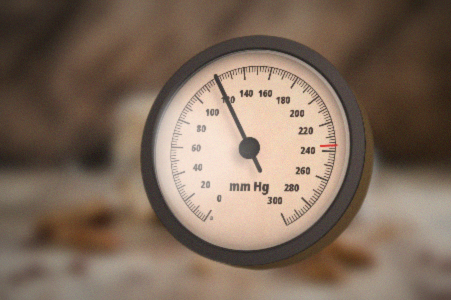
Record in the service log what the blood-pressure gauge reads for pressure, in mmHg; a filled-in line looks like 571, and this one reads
120
